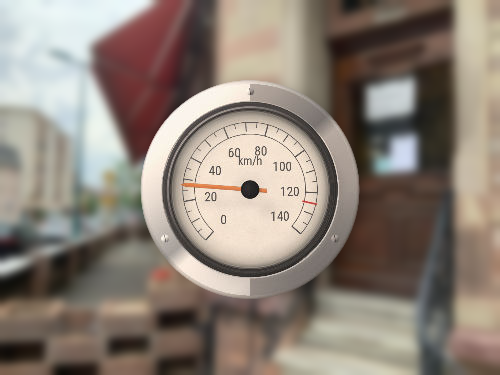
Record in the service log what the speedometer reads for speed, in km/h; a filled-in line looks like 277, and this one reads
27.5
